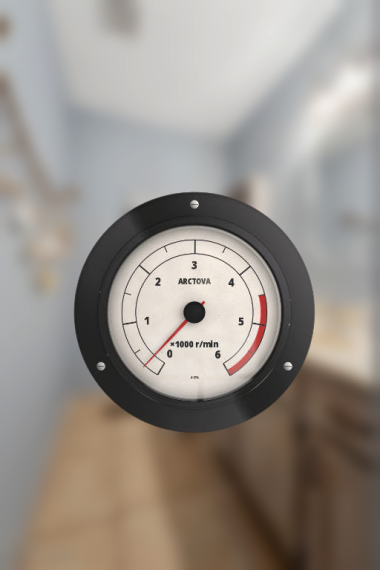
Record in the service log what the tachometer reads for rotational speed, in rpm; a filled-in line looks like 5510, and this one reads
250
